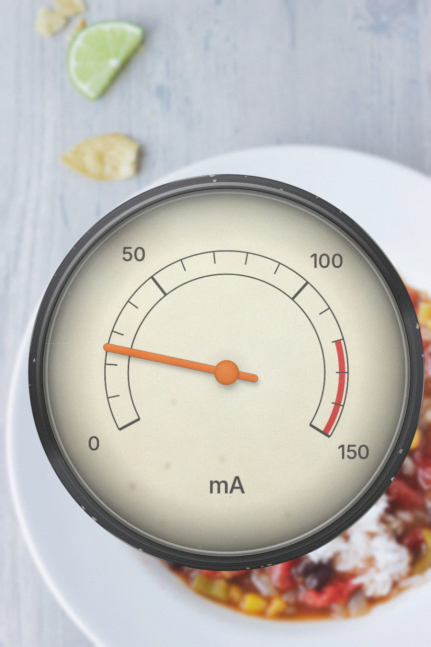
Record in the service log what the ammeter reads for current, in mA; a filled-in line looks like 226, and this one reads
25
